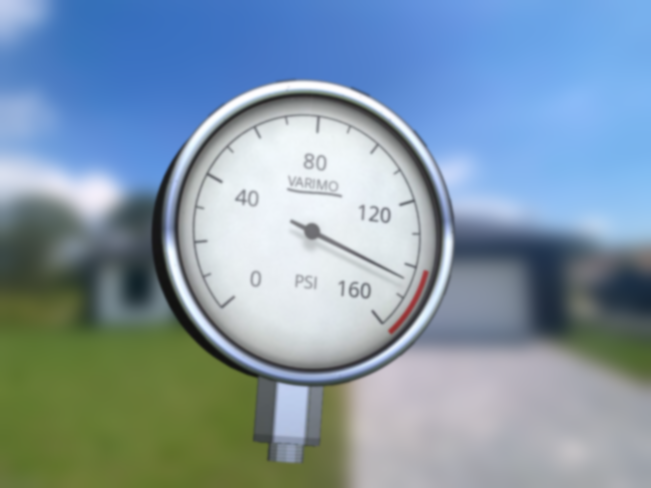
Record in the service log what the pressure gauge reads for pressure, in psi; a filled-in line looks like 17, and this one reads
145
